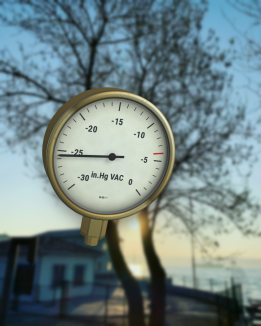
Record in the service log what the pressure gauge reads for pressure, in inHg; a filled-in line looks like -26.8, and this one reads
-25.5
